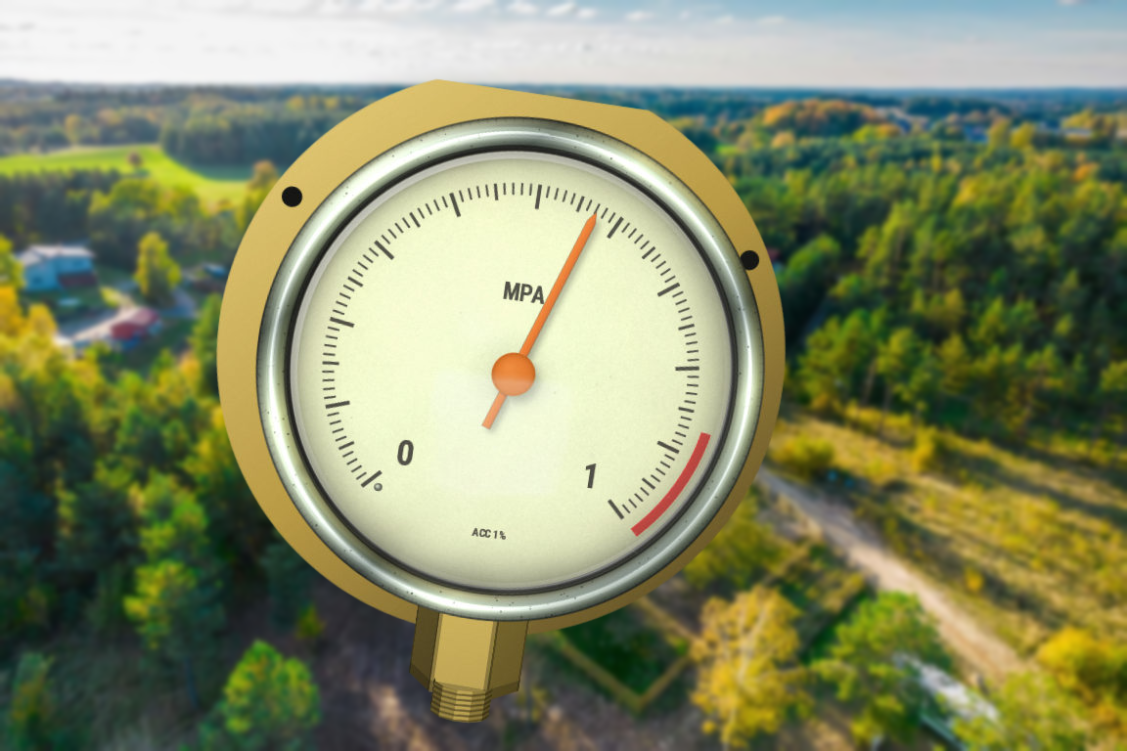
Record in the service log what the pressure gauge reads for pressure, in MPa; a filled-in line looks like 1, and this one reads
0.57
